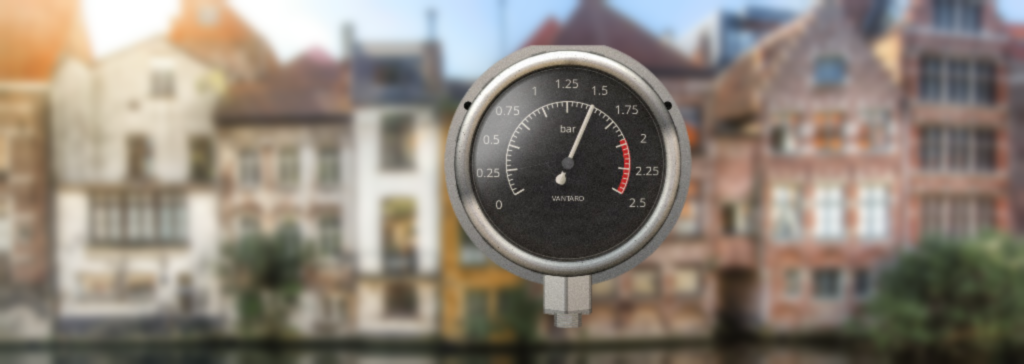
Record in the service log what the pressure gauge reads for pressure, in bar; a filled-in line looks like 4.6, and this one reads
1.5
